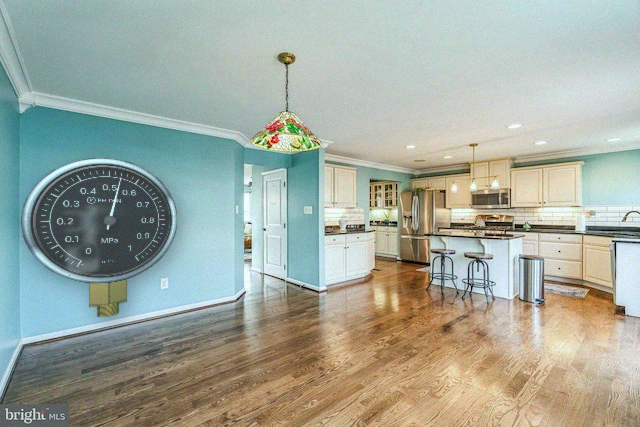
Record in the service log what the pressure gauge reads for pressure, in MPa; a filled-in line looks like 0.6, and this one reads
0.54
